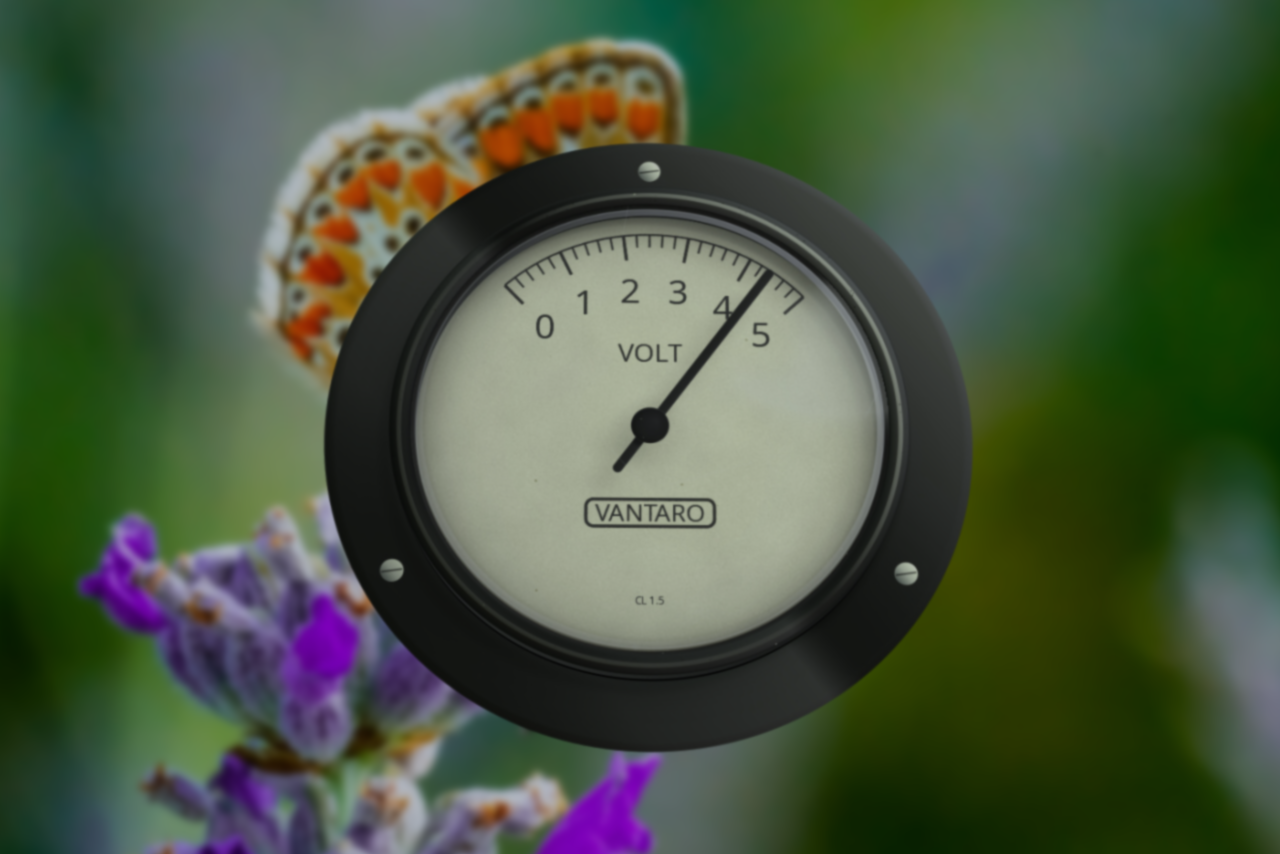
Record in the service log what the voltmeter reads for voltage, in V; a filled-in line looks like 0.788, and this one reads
4.4
